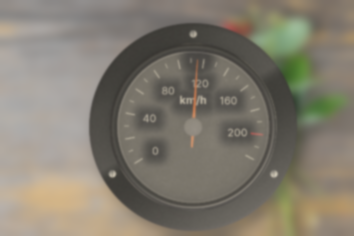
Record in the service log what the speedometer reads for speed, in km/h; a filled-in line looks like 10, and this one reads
115
